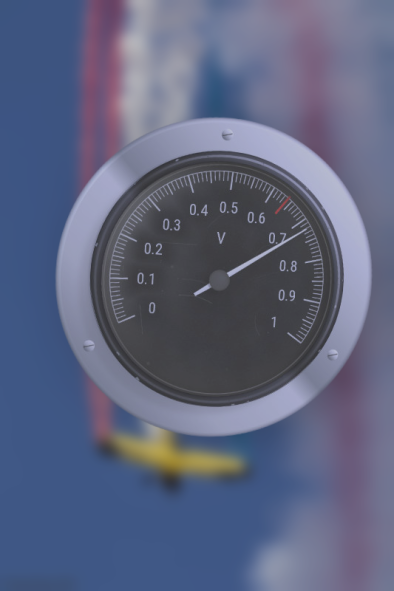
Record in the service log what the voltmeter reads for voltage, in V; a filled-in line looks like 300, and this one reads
0.72
